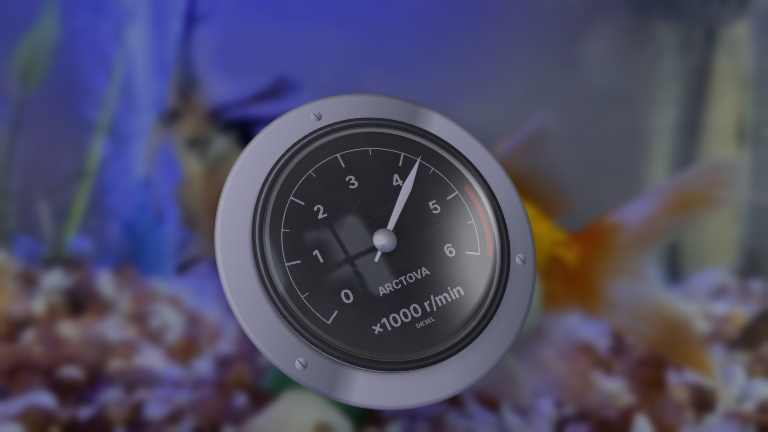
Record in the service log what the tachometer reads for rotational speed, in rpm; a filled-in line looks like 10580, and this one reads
4250
